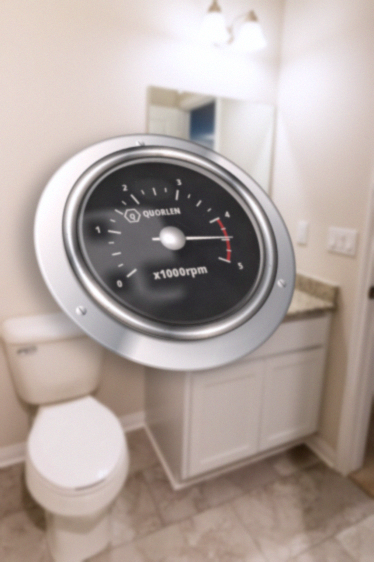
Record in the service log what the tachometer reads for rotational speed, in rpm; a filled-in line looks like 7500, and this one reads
4500
